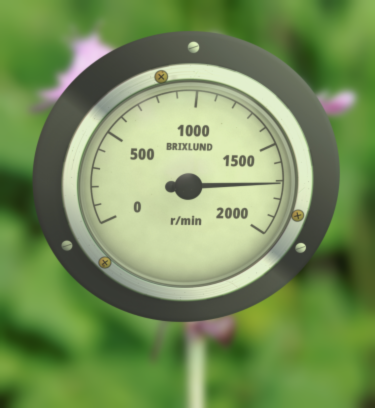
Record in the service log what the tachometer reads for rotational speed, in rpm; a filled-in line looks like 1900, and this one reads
1700
